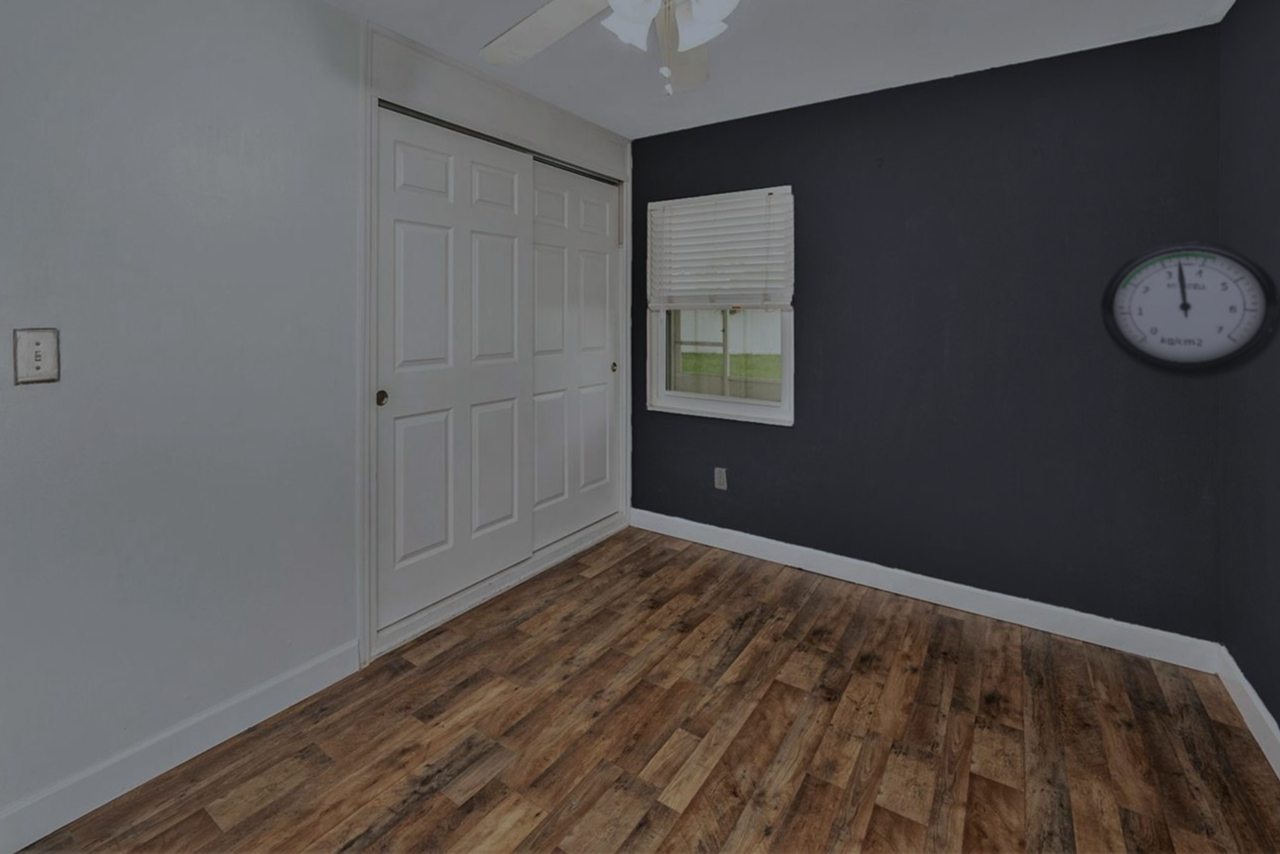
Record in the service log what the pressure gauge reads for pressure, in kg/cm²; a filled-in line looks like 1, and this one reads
3.4
